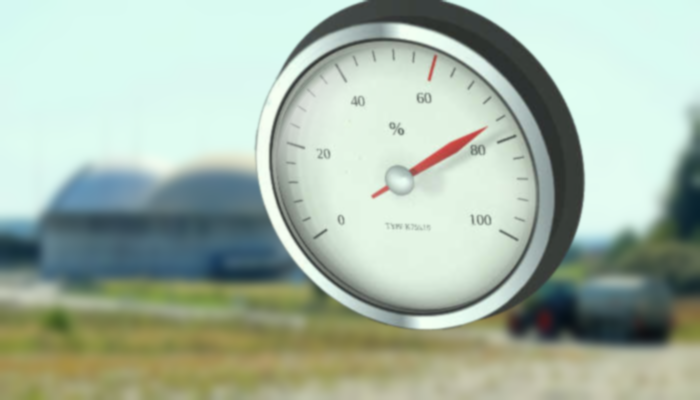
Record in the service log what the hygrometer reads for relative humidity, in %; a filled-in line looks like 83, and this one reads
76
